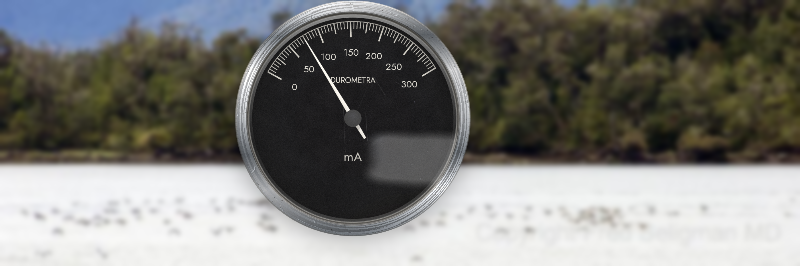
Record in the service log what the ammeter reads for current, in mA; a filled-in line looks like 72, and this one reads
75
